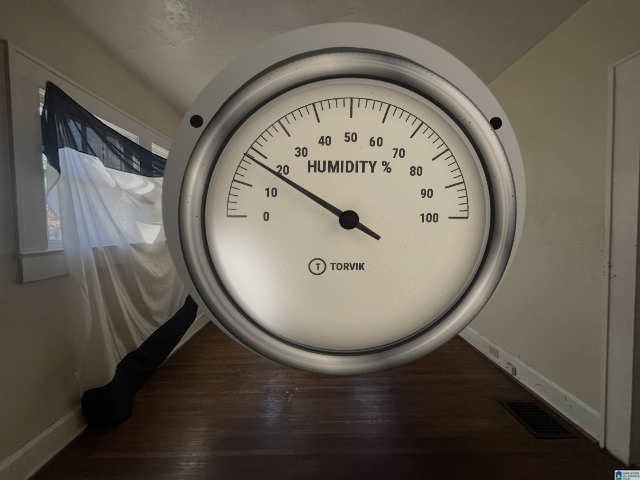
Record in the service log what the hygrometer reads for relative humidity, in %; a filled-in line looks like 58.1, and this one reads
18
